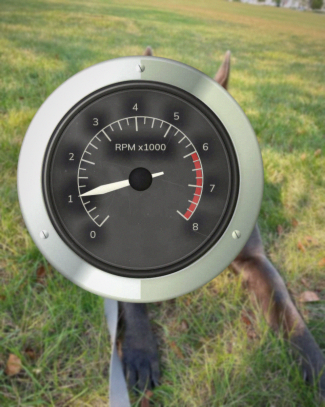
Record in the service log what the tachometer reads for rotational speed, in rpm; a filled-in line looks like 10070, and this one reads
1000
